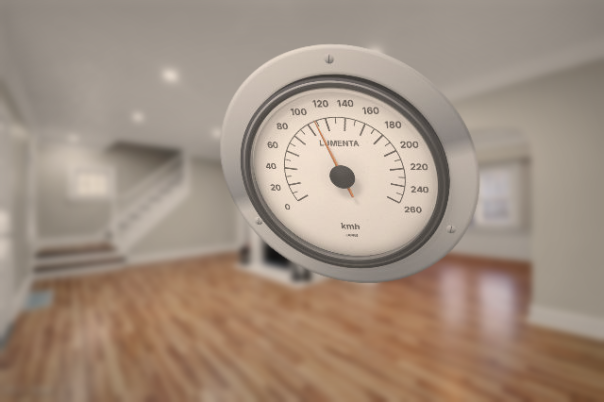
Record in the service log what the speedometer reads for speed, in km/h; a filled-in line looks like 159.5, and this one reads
110
